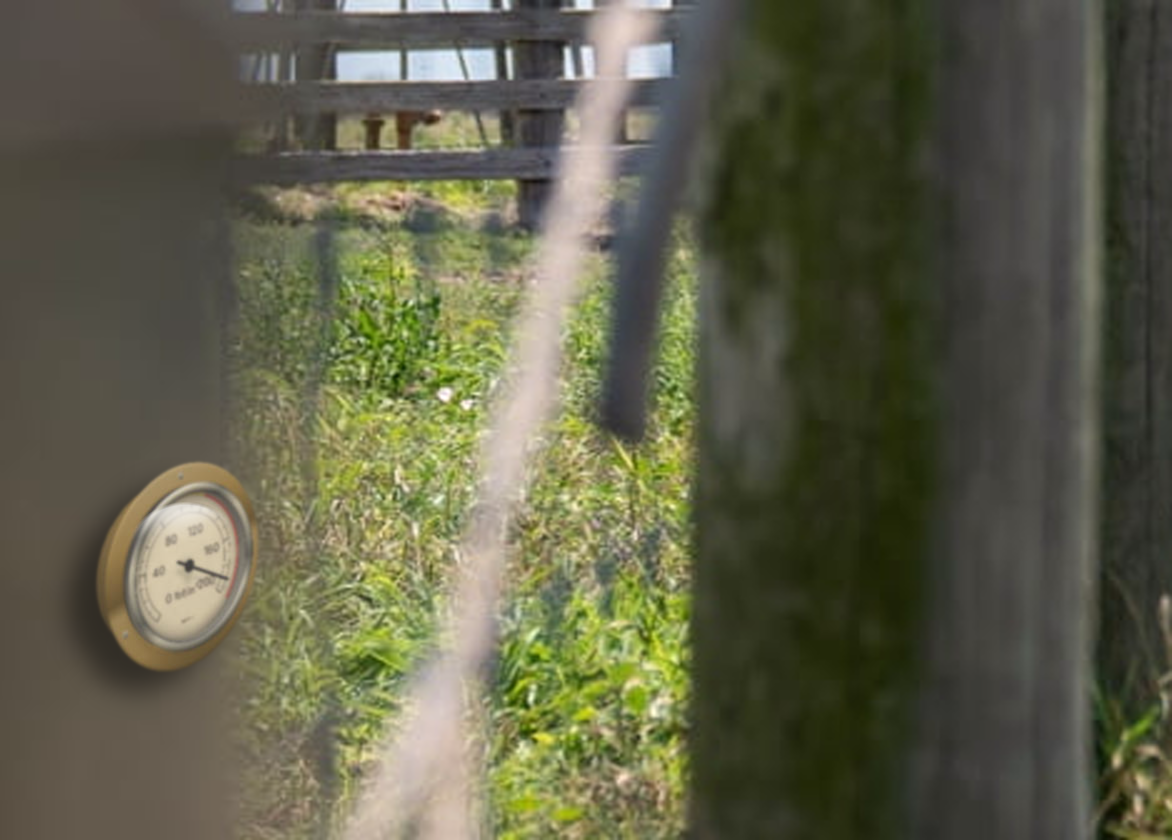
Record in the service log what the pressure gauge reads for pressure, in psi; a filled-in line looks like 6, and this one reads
190
